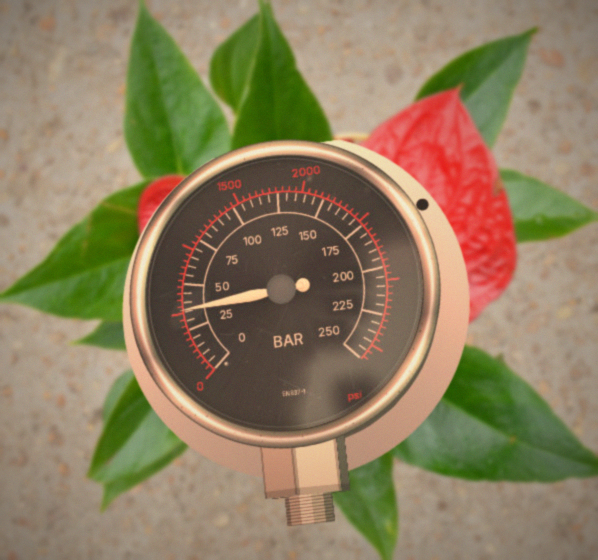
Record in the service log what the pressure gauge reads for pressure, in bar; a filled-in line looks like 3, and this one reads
35
